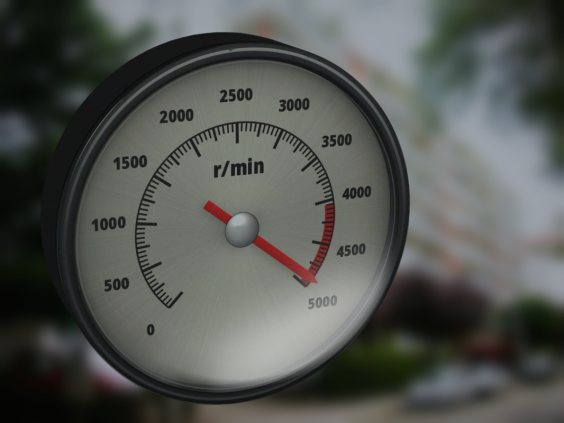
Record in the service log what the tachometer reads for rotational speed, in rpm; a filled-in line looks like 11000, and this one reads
4900
